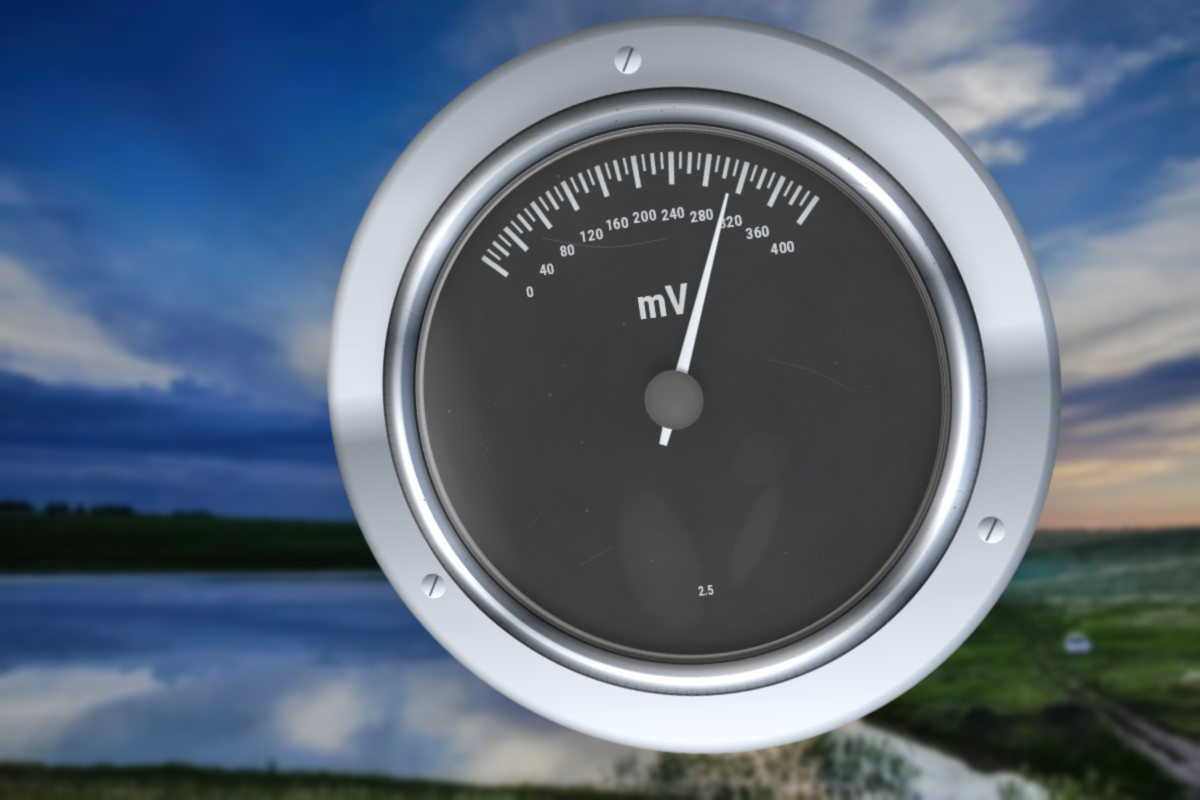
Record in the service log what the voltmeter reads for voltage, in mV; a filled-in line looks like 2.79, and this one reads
310
